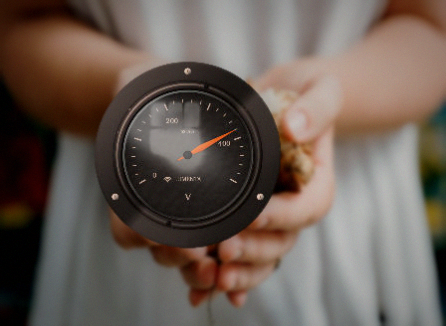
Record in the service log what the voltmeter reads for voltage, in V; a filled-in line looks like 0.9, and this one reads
380
